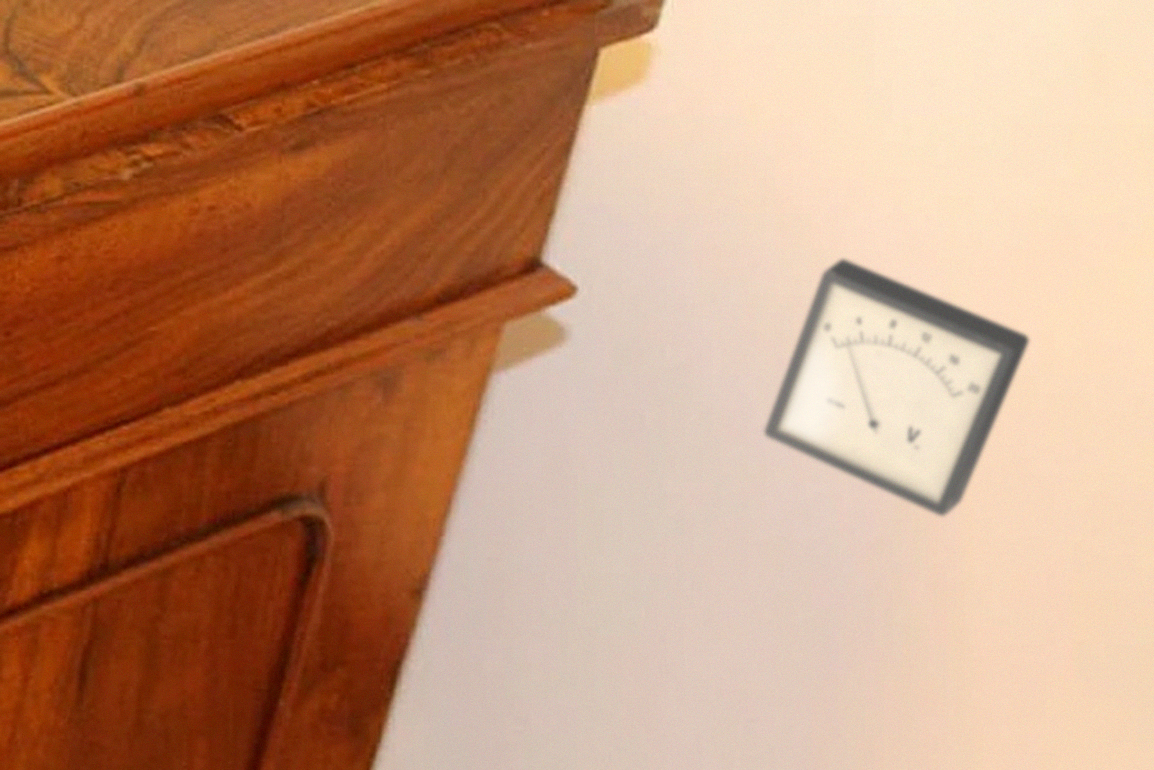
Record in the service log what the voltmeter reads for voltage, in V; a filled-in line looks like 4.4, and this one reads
2
